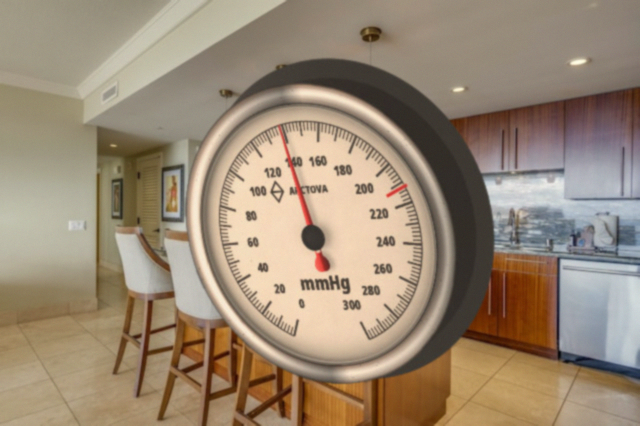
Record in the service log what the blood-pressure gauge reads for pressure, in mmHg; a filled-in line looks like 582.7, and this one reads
140
